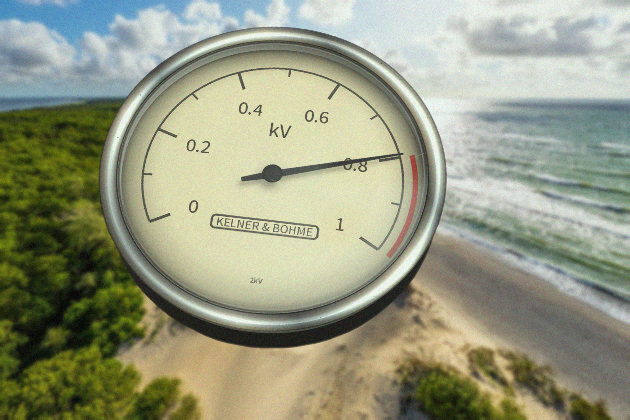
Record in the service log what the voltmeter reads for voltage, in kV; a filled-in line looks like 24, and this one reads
0.8
